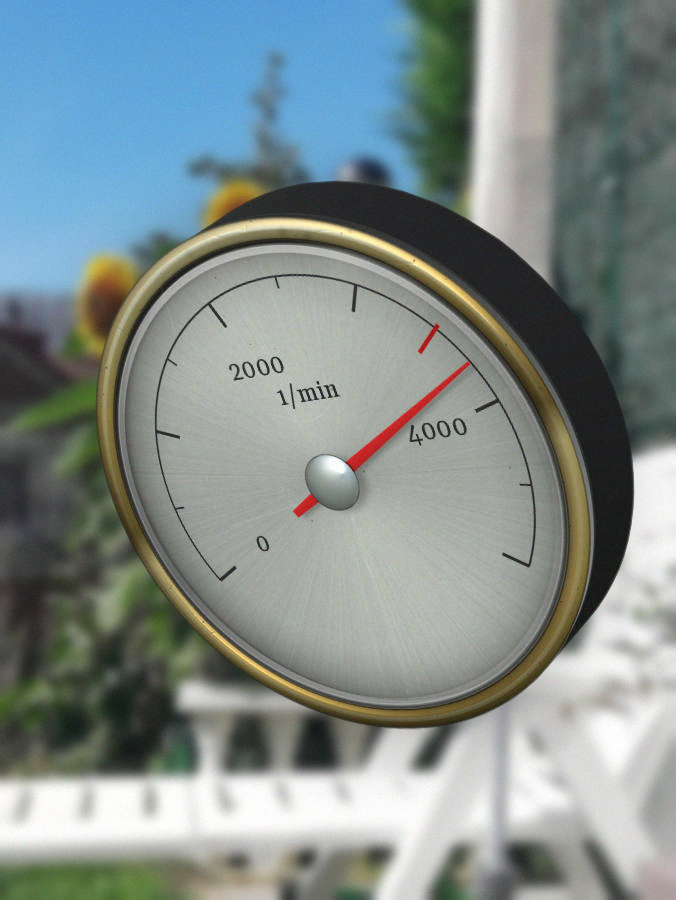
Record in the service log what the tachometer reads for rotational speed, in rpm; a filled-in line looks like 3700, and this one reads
3750
